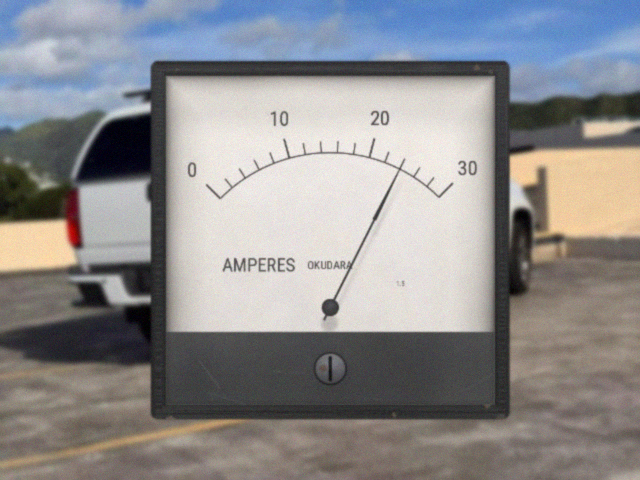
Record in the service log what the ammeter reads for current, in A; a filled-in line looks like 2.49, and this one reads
24
